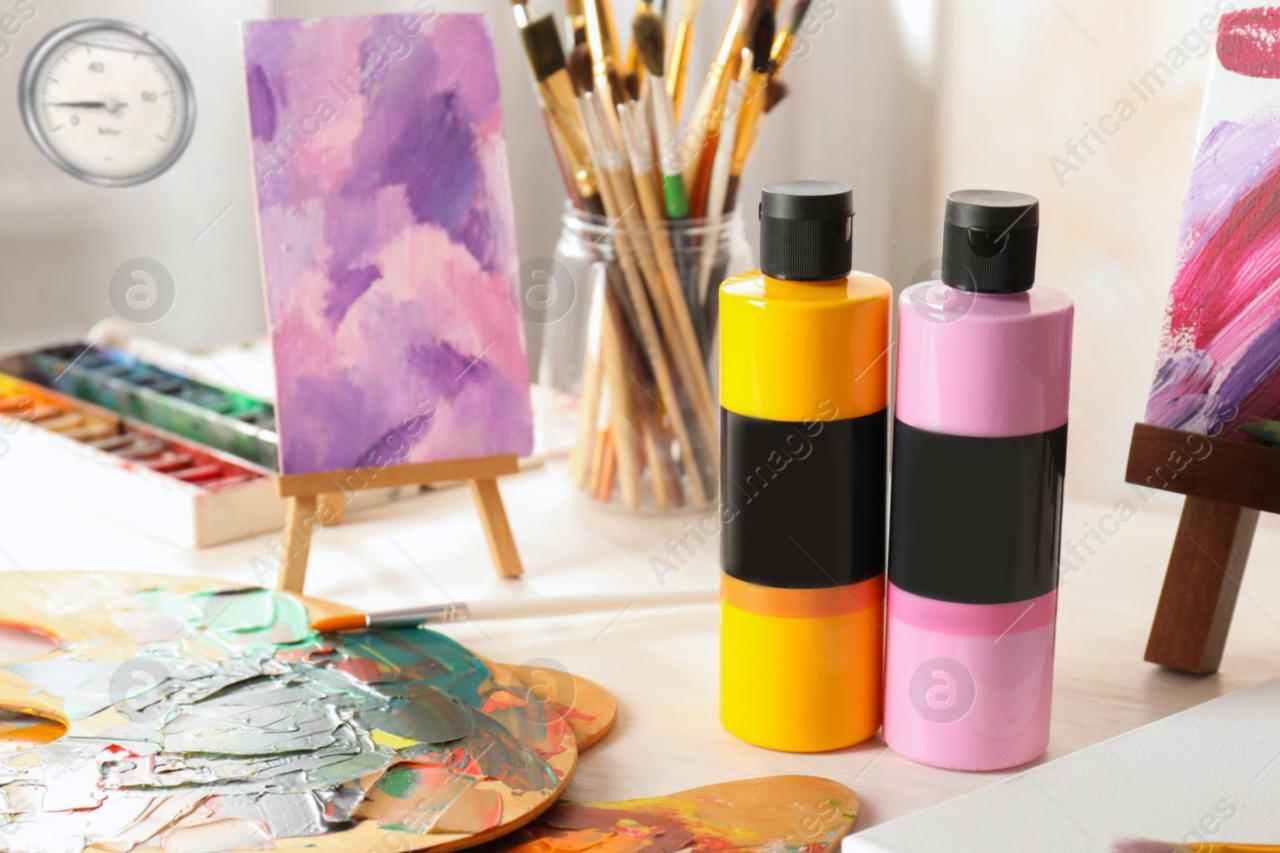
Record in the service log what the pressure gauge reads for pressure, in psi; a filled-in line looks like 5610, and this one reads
10
